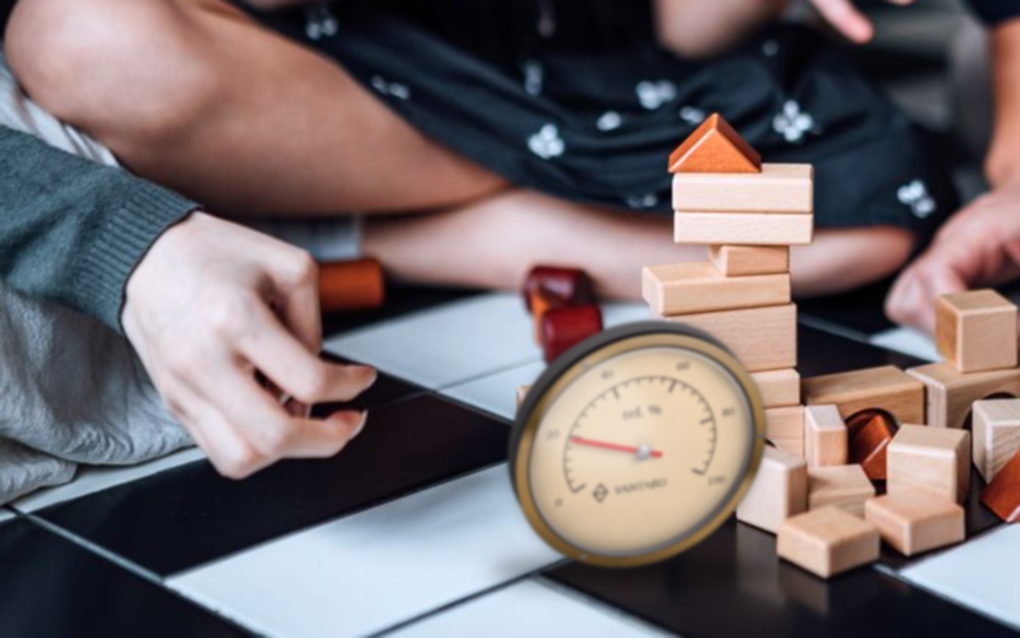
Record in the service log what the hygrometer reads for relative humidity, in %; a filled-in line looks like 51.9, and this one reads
20
